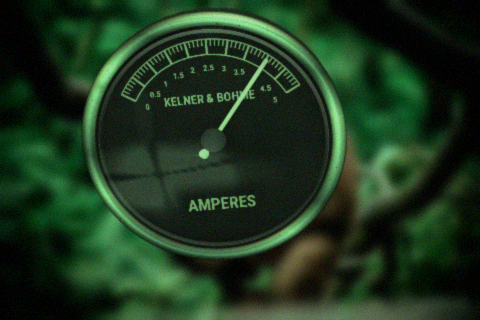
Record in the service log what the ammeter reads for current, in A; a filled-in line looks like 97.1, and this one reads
4
